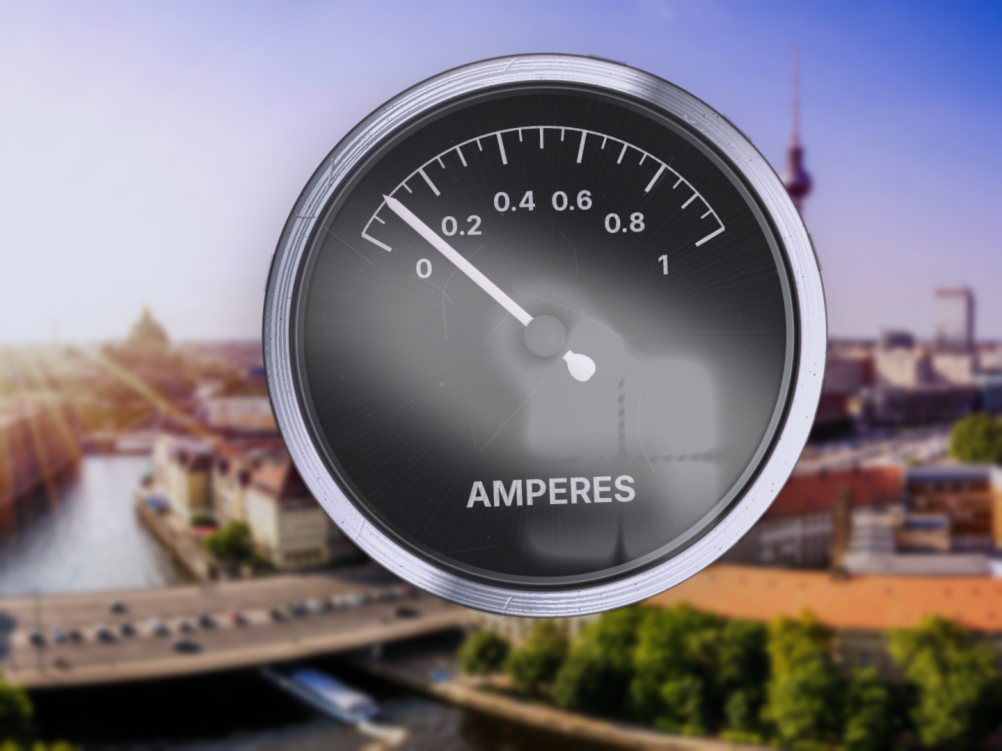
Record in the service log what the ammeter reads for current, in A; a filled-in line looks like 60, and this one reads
0.1
